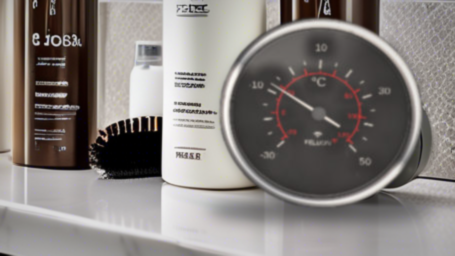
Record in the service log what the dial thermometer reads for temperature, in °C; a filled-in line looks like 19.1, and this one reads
-7.5
